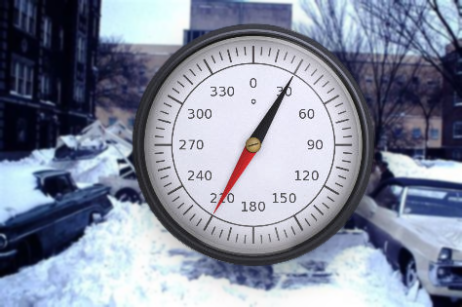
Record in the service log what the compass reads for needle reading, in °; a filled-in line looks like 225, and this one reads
210
